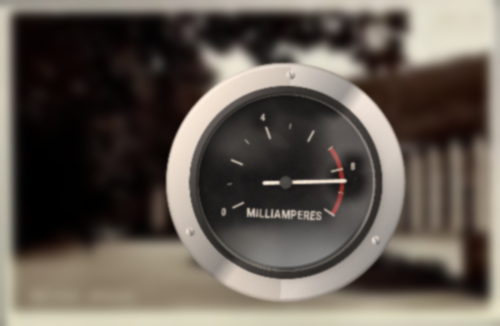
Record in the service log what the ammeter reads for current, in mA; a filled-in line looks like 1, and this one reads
8.5
